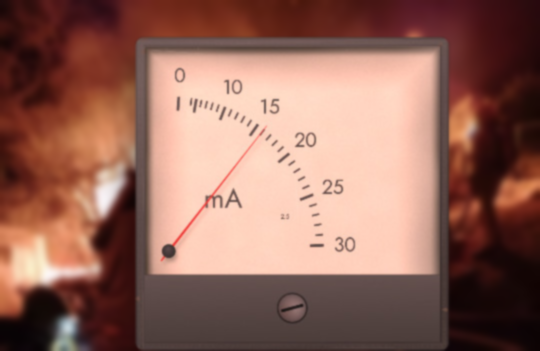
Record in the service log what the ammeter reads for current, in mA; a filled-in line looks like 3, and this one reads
16
